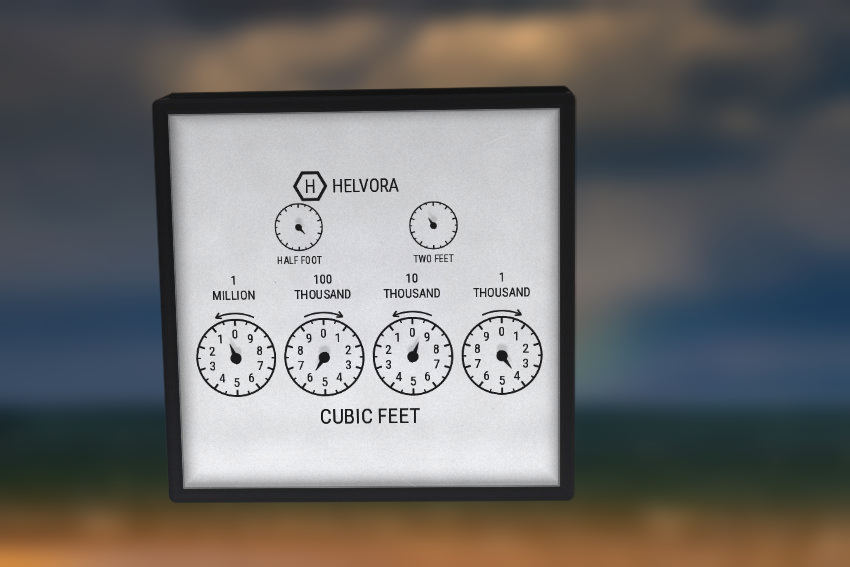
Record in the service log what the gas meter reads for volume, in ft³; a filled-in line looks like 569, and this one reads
59400
